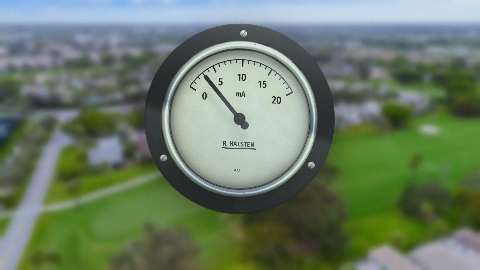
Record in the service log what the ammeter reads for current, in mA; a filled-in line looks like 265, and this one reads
3
